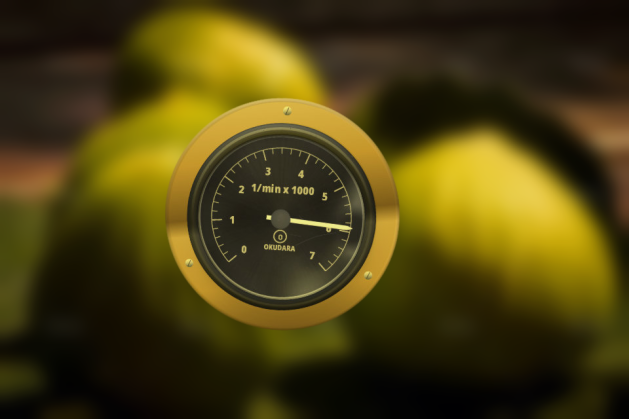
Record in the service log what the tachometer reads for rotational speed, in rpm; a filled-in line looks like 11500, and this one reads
5900
